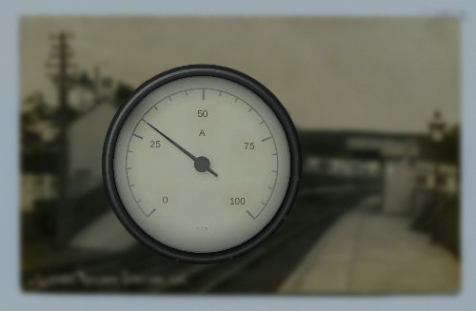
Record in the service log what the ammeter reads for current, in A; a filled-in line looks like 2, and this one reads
30
